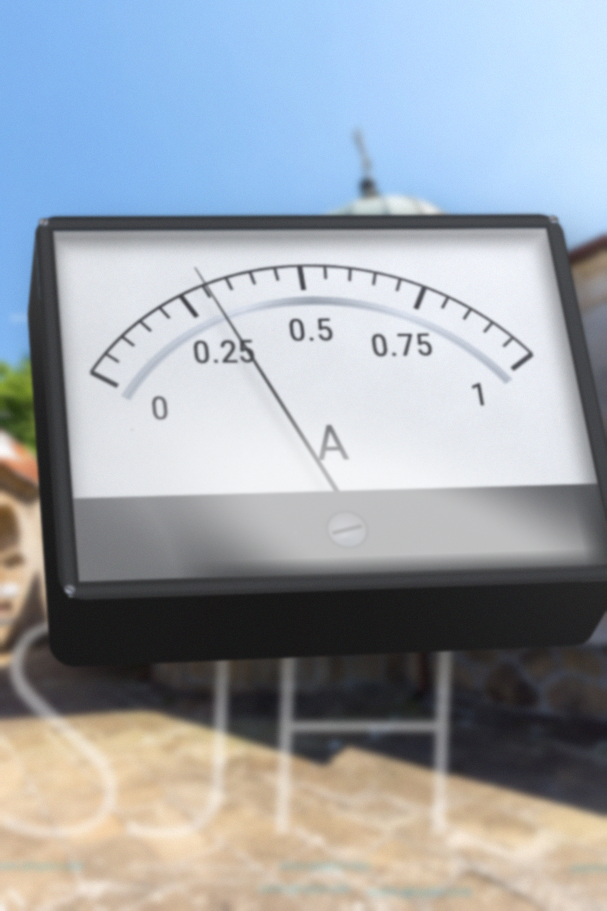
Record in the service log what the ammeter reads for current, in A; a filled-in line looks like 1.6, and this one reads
0.3
